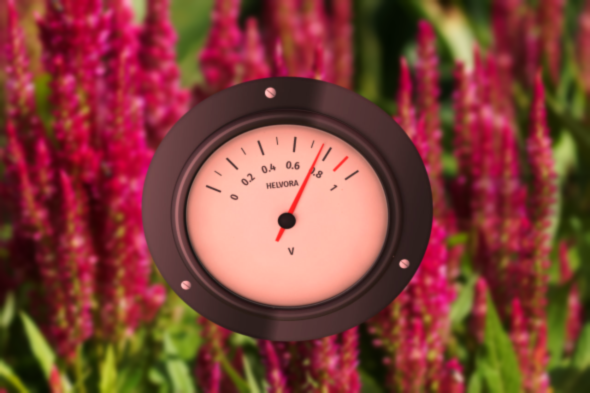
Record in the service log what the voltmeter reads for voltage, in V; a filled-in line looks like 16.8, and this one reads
0.75
